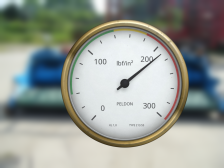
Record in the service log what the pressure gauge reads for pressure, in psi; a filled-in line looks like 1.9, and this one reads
210
